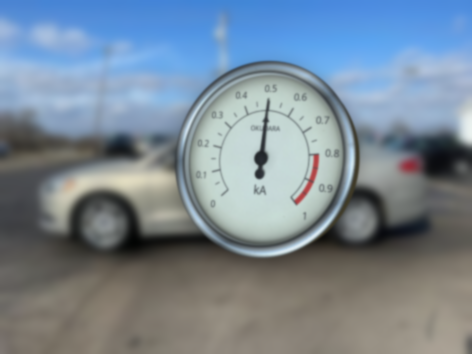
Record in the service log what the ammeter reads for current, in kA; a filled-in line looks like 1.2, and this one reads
0.5
